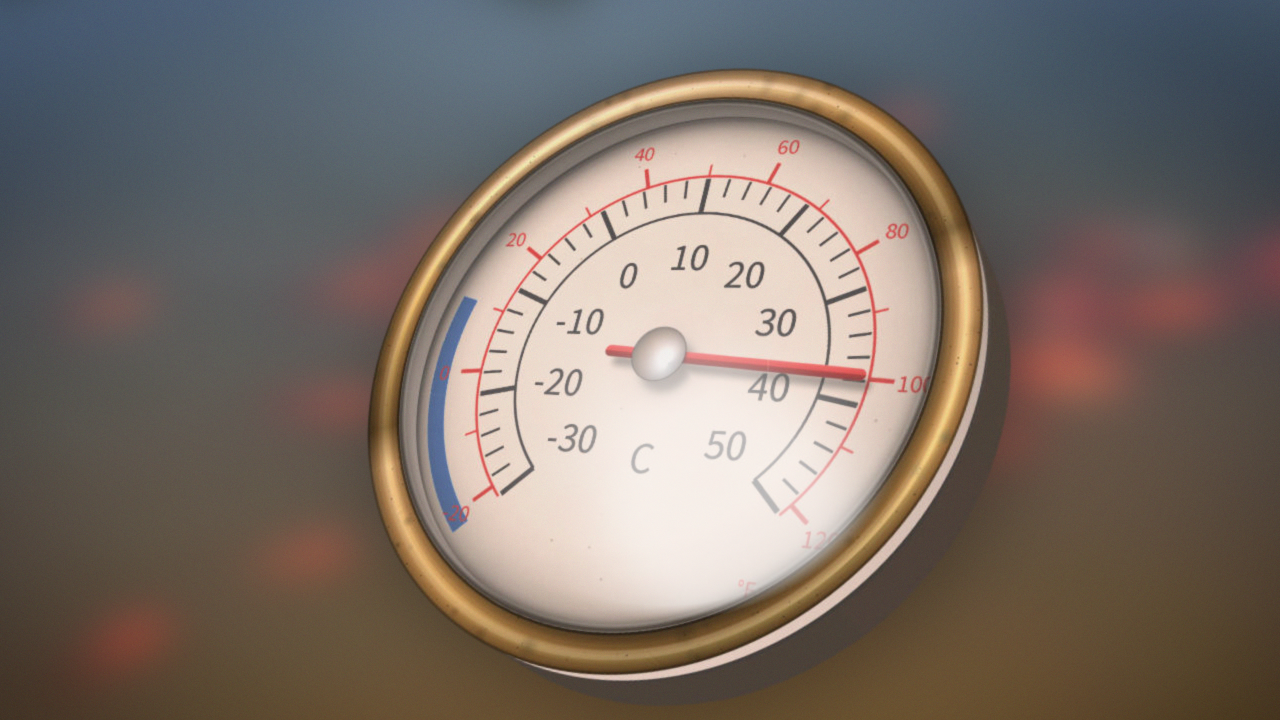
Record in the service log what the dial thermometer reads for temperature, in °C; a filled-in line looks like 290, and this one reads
38
